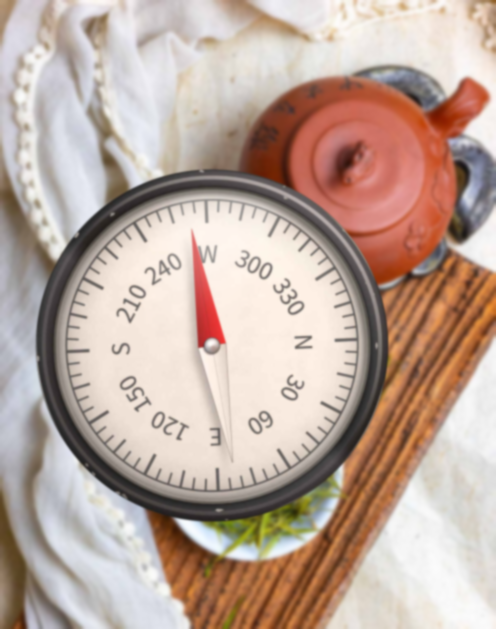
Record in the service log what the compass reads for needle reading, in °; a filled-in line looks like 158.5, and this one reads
262.5
